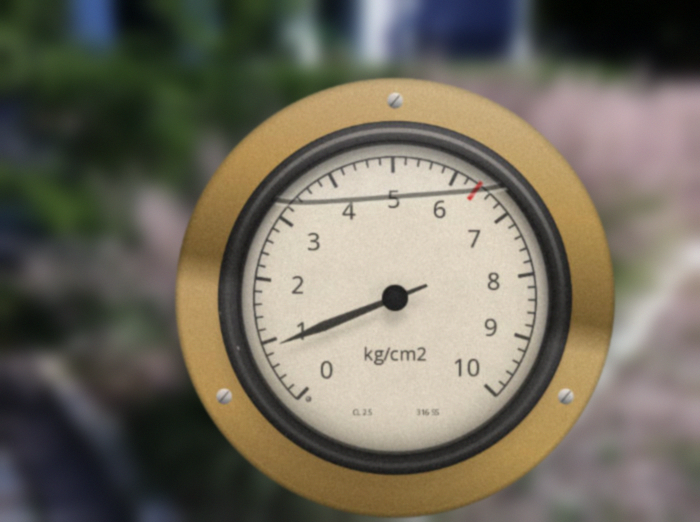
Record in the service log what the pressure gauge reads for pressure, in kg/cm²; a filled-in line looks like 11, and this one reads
0.9
